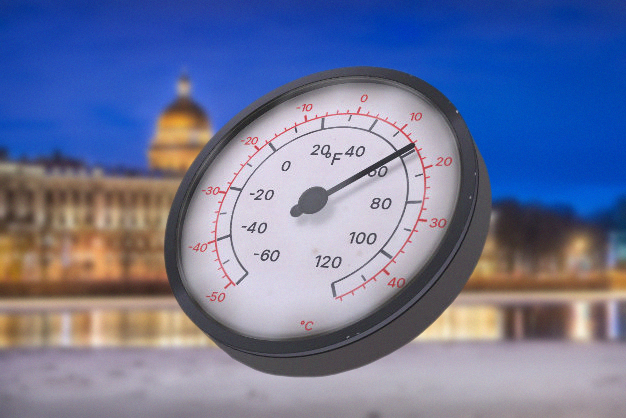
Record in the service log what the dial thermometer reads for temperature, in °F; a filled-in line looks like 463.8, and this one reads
60
